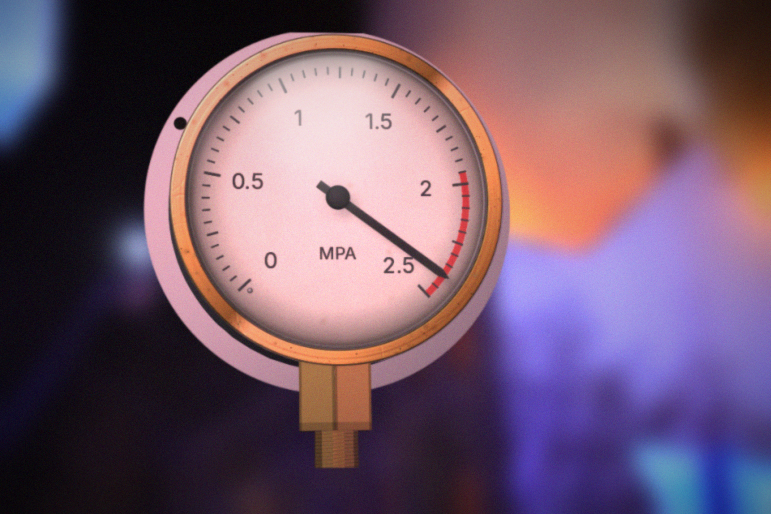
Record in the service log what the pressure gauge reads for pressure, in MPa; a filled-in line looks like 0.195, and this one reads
2.4
